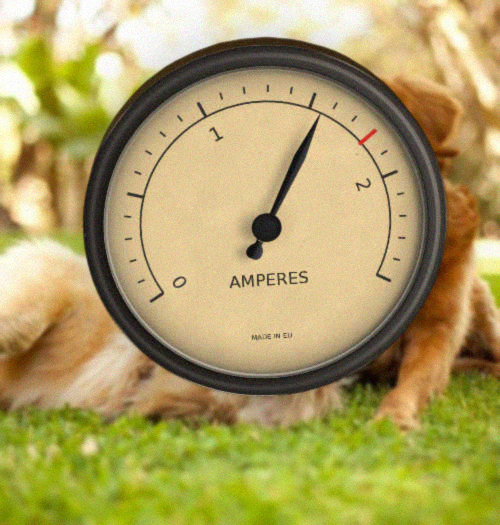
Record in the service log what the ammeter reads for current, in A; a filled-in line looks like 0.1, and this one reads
1.55
